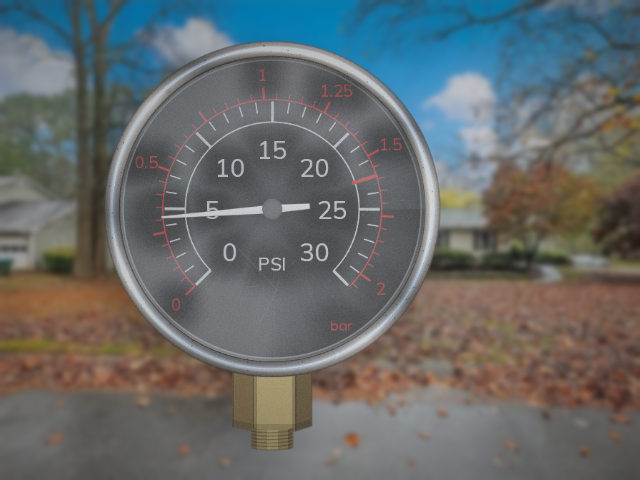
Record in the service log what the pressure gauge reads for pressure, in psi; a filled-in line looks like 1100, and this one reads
4.5
